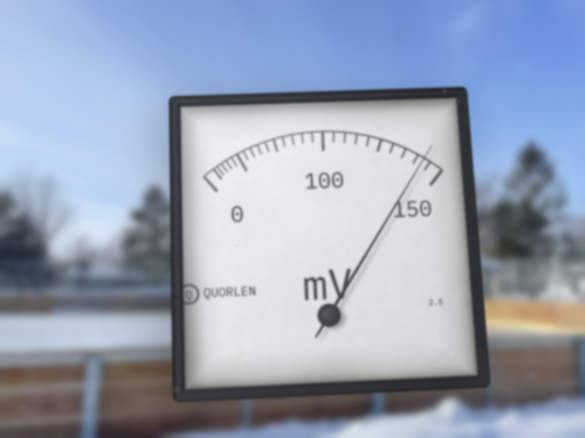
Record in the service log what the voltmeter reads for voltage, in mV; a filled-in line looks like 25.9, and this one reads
142.5
